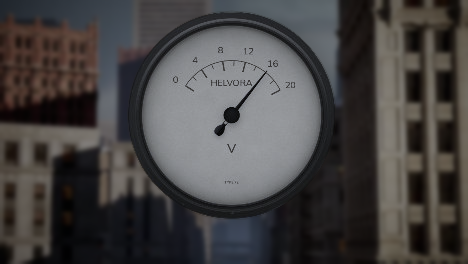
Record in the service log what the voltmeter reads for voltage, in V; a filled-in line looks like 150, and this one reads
16
